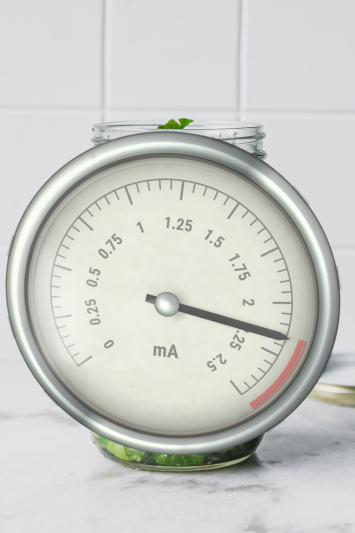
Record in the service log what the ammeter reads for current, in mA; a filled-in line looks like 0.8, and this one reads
2.15
